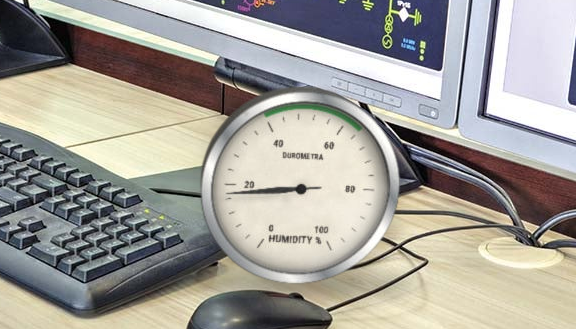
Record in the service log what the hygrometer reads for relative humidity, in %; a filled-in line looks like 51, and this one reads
18
